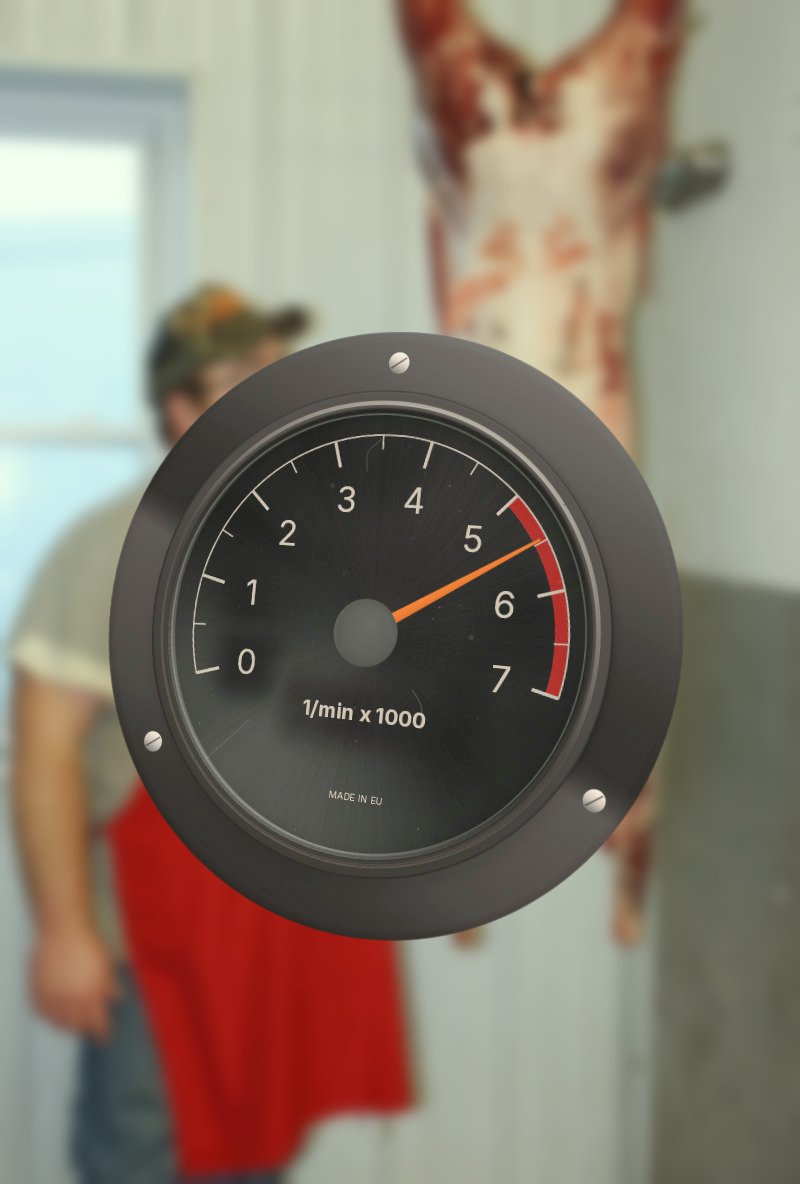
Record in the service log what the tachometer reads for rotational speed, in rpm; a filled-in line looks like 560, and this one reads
5500
